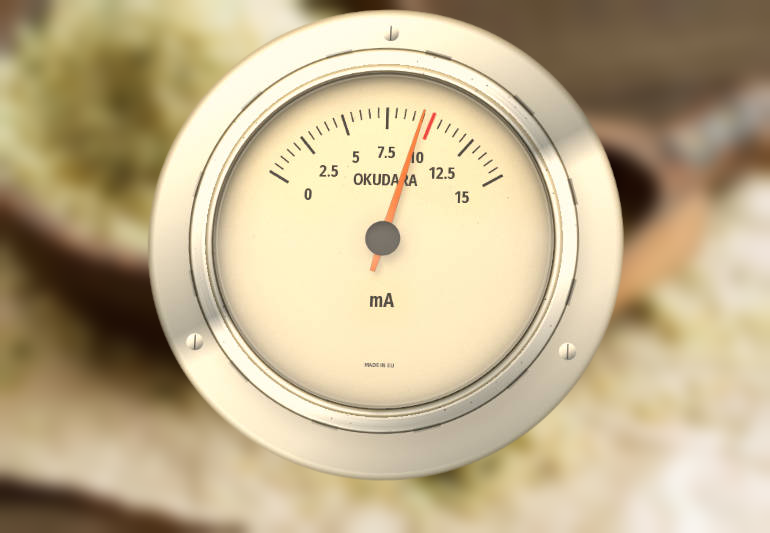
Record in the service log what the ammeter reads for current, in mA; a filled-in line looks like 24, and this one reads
9.5
